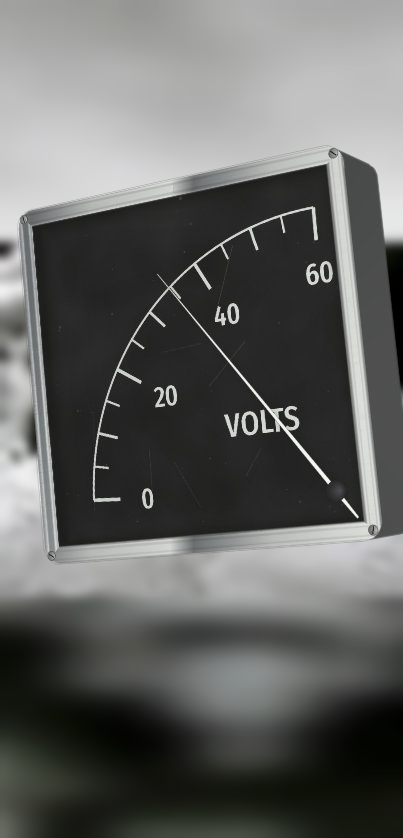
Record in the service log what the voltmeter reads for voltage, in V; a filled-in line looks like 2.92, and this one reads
35
